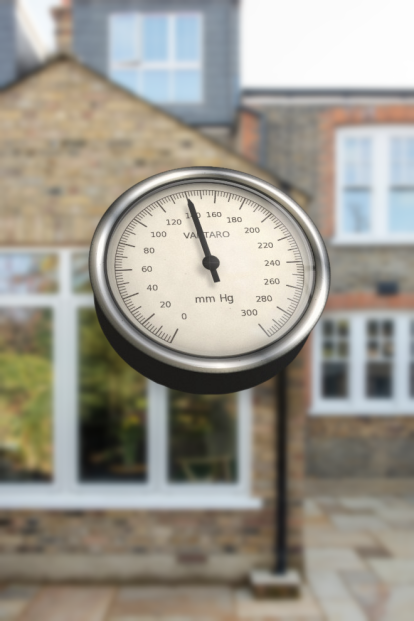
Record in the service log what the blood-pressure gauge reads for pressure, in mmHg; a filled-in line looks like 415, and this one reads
140
